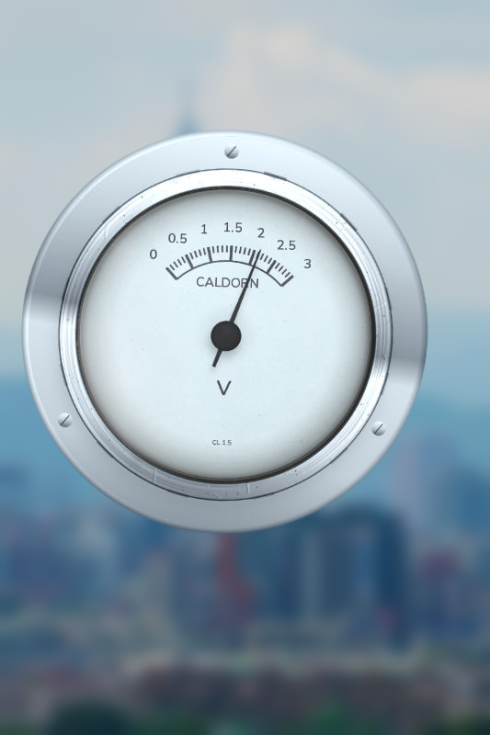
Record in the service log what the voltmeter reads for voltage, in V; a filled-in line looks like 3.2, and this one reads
2.1
